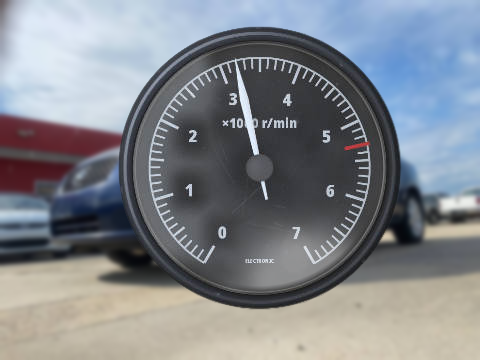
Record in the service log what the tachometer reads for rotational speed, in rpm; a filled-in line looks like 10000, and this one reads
3200
